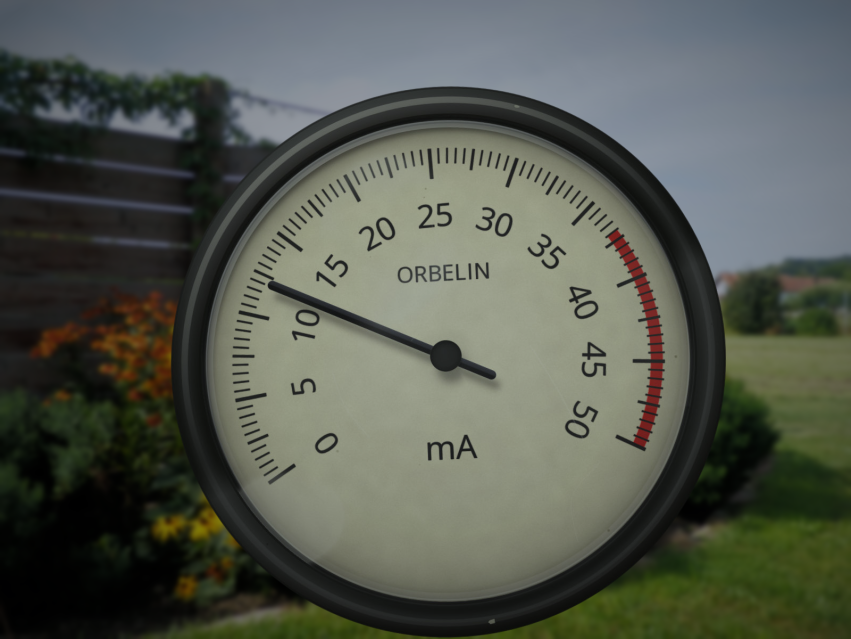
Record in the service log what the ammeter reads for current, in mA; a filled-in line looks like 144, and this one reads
12
